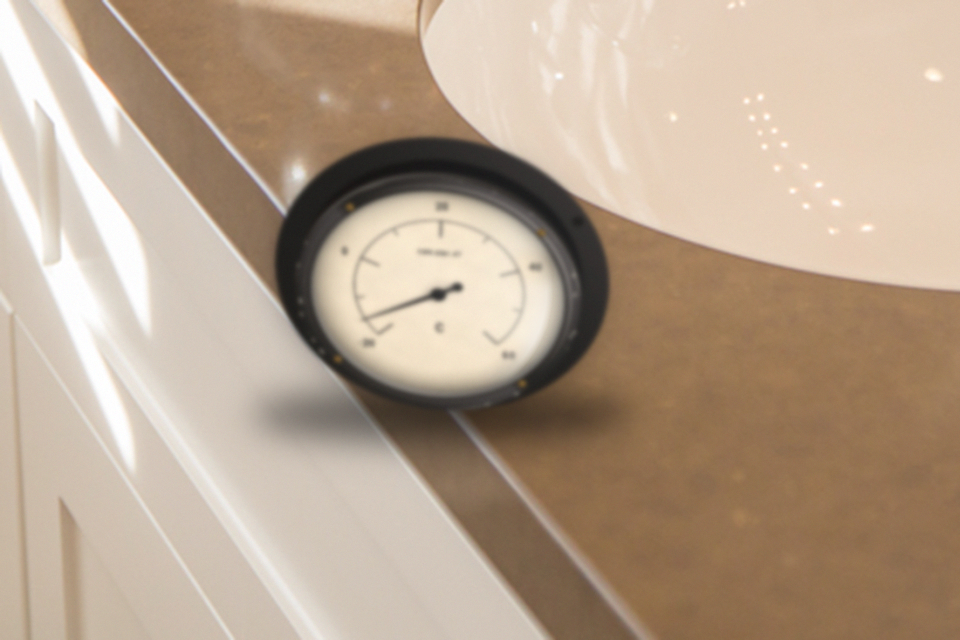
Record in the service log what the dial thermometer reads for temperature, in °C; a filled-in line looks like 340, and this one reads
-15
